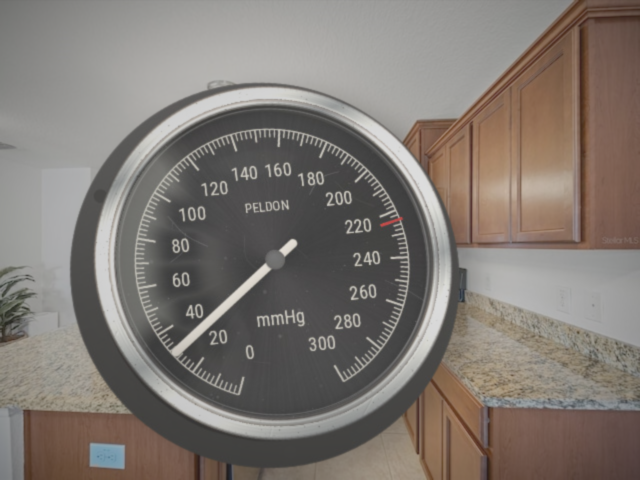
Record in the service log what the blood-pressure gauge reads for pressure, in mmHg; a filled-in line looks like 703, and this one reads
30
